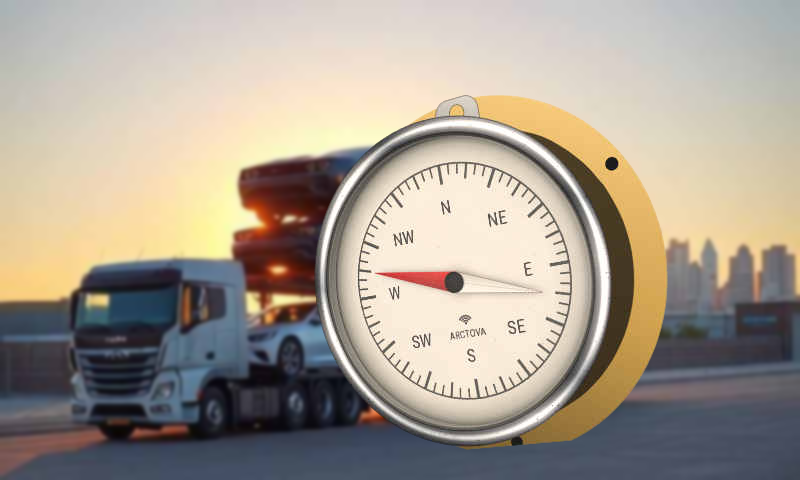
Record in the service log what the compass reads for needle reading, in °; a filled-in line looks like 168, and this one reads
285
